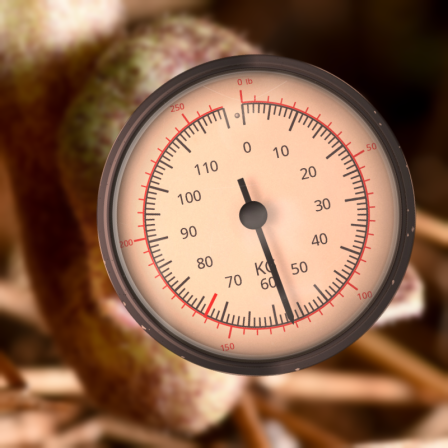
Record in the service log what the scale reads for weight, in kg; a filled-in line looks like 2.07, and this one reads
57
